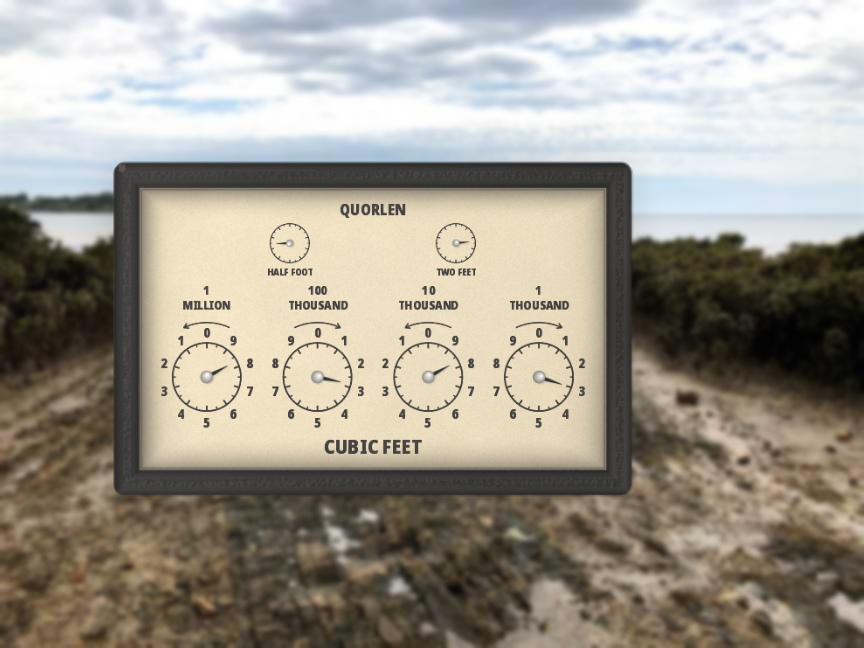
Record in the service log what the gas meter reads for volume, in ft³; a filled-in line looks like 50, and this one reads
828300
